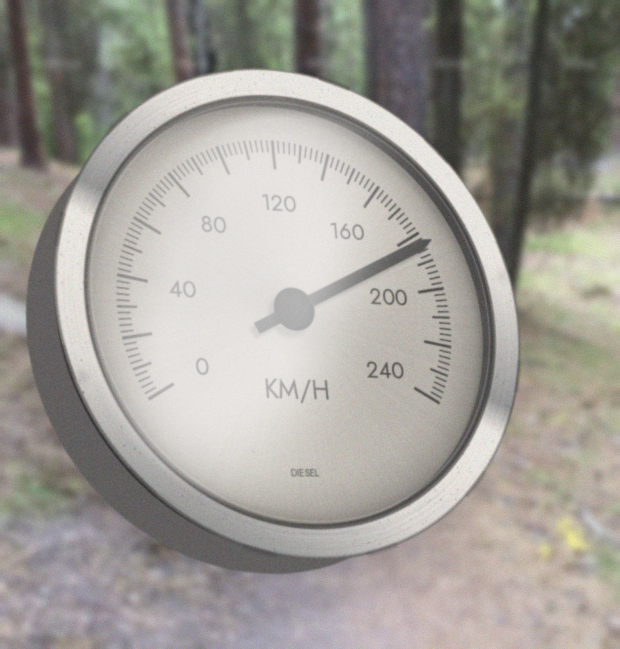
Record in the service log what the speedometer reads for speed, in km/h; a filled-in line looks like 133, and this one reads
184
